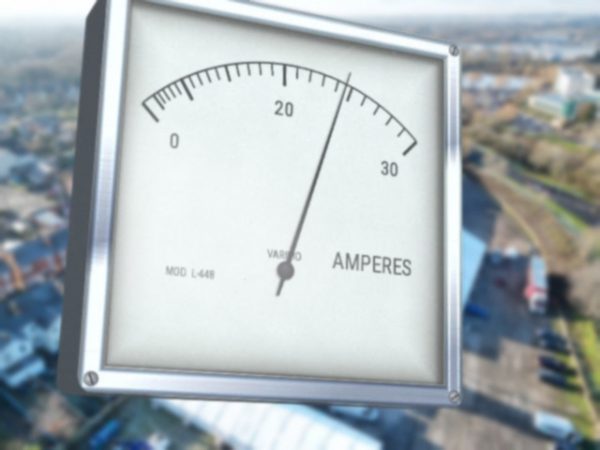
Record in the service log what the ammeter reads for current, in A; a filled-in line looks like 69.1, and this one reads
24.5
